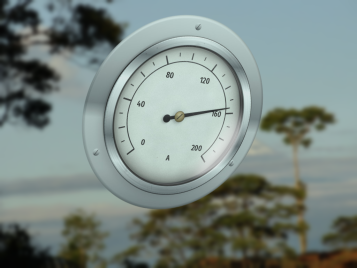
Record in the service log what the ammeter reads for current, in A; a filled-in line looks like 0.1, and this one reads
155
